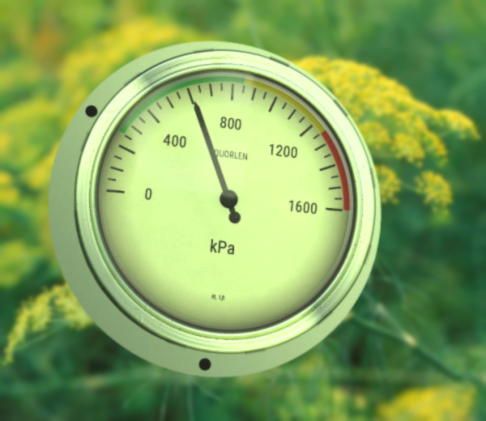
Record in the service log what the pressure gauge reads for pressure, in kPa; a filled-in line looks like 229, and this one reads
600
